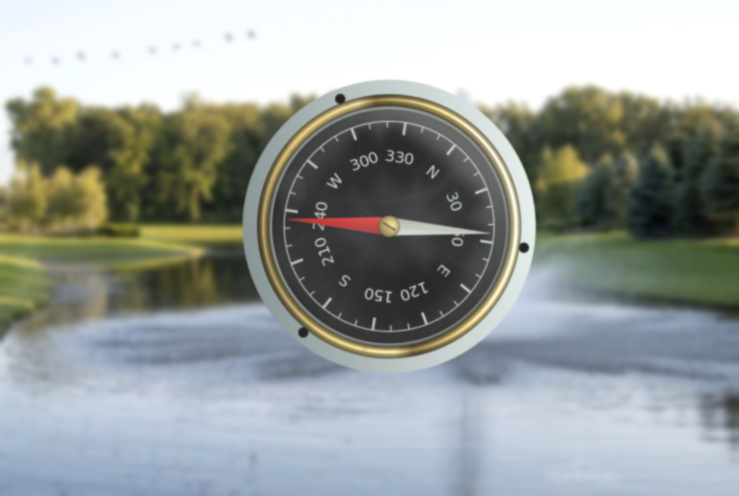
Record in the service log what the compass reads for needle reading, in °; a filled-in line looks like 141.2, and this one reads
235
